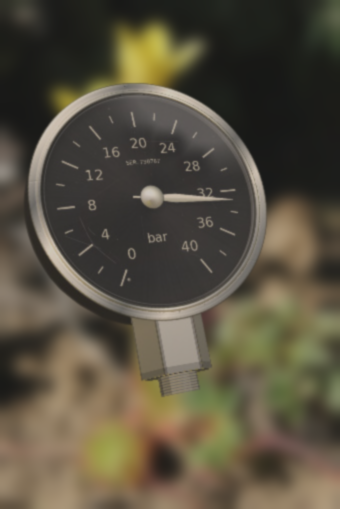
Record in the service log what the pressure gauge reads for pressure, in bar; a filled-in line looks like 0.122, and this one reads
33
